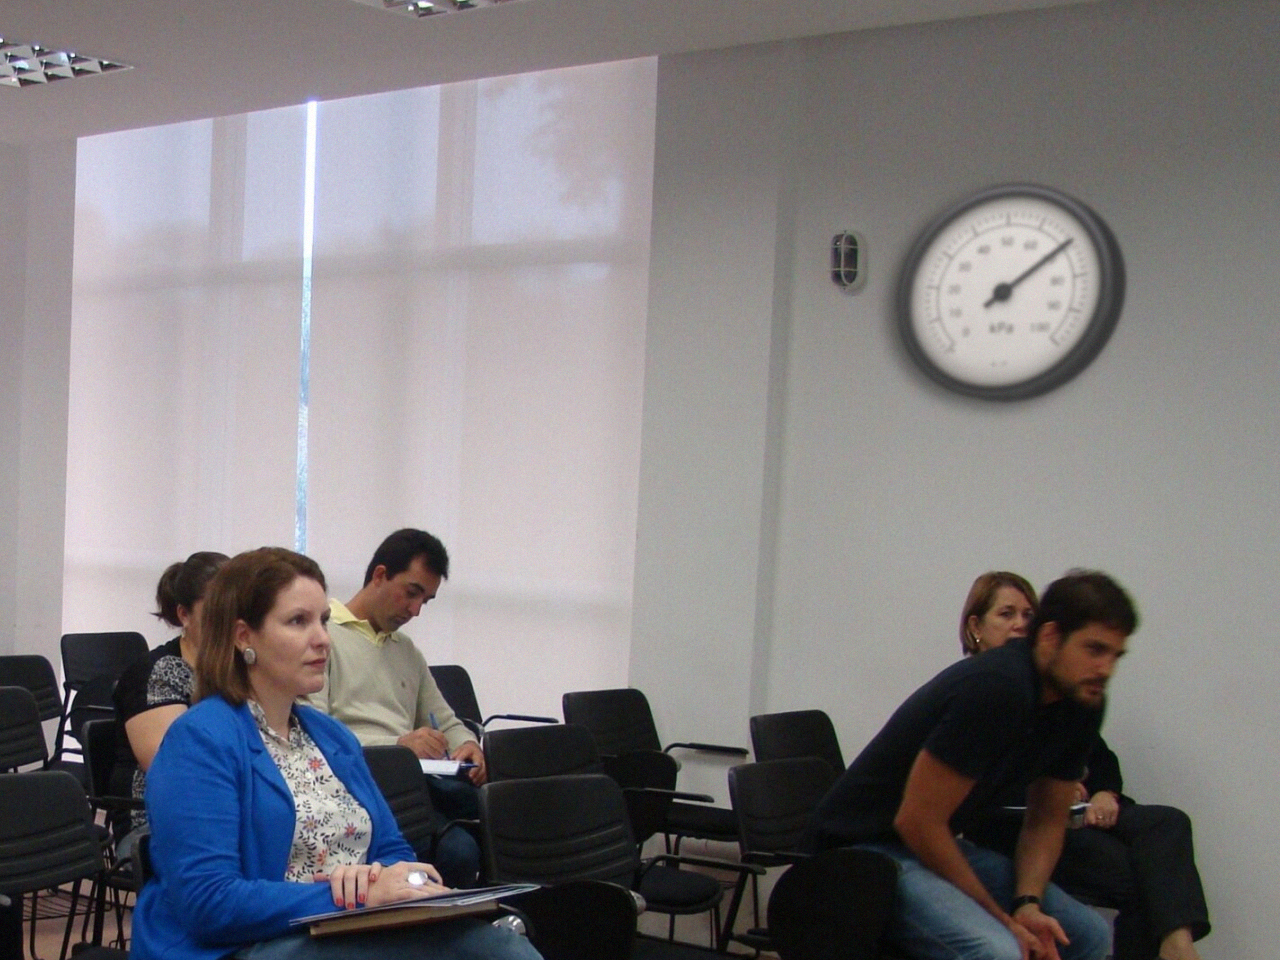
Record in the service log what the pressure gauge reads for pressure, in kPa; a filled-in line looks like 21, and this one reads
70
